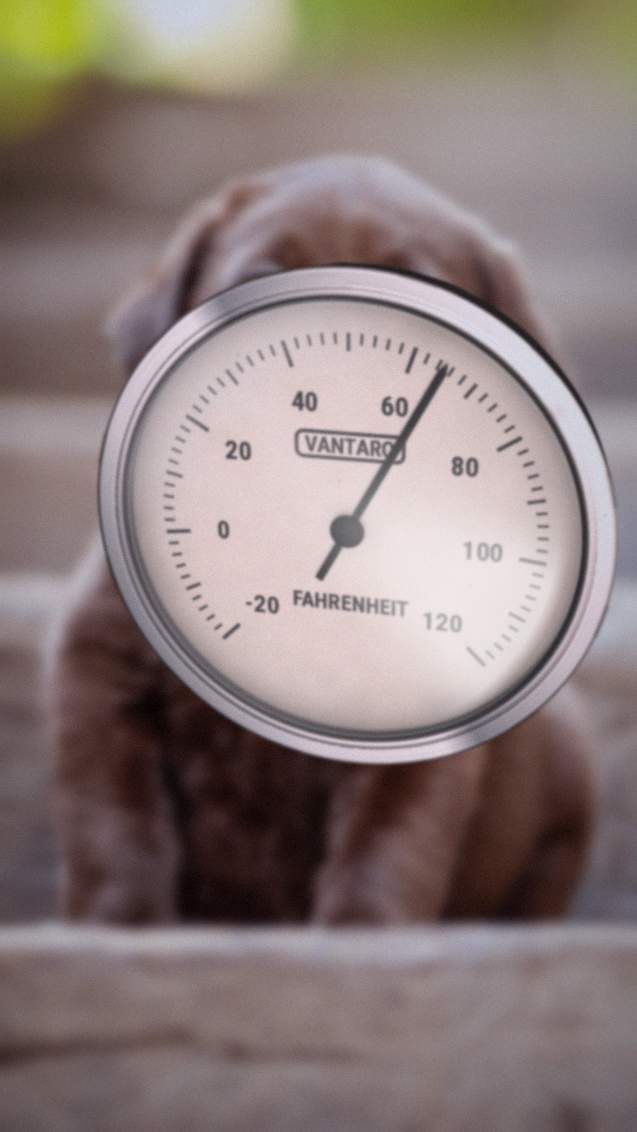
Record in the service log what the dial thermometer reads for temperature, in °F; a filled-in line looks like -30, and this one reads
65
